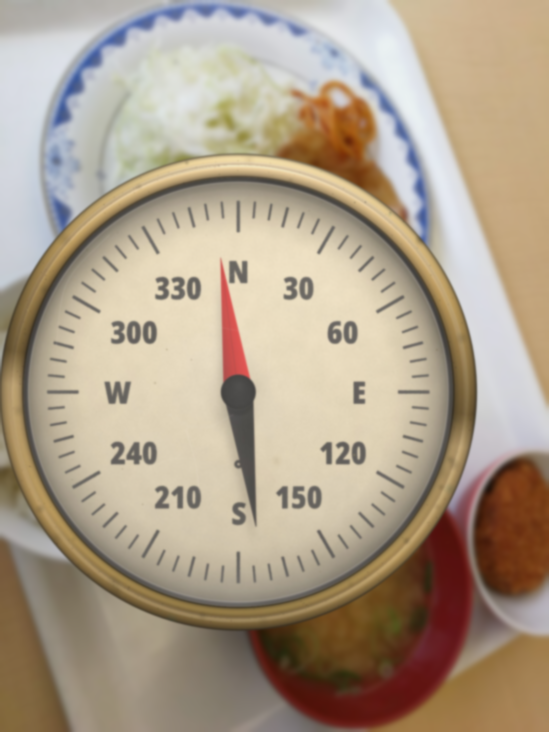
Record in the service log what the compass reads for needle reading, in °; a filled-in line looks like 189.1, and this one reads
352.5
